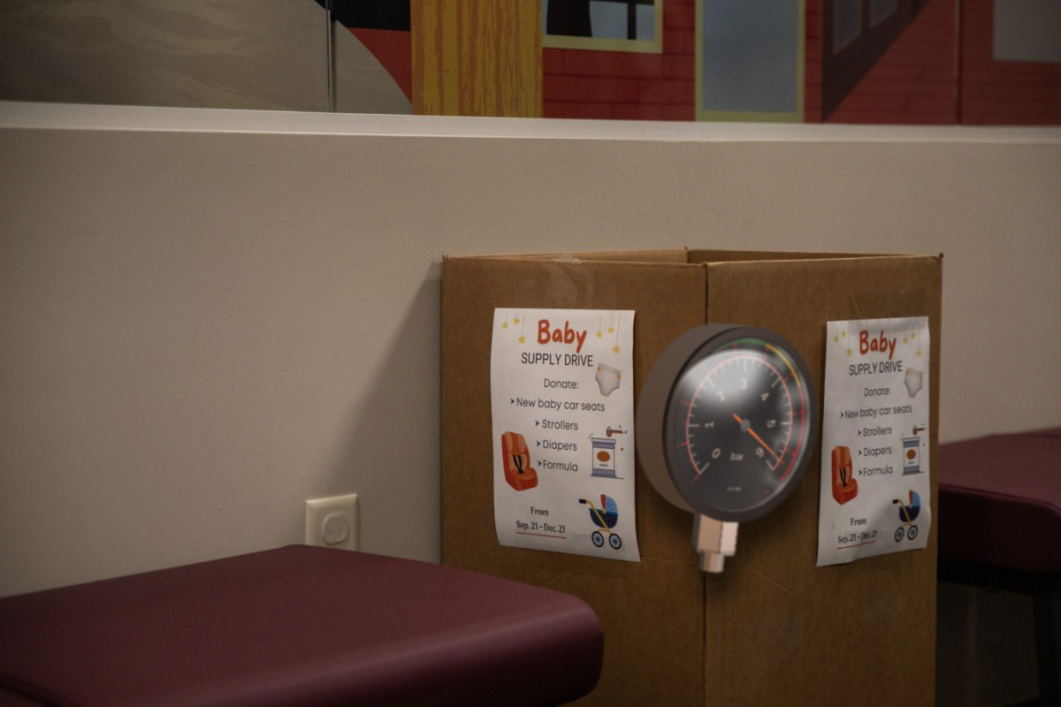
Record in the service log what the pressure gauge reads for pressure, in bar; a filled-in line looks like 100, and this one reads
5.8
